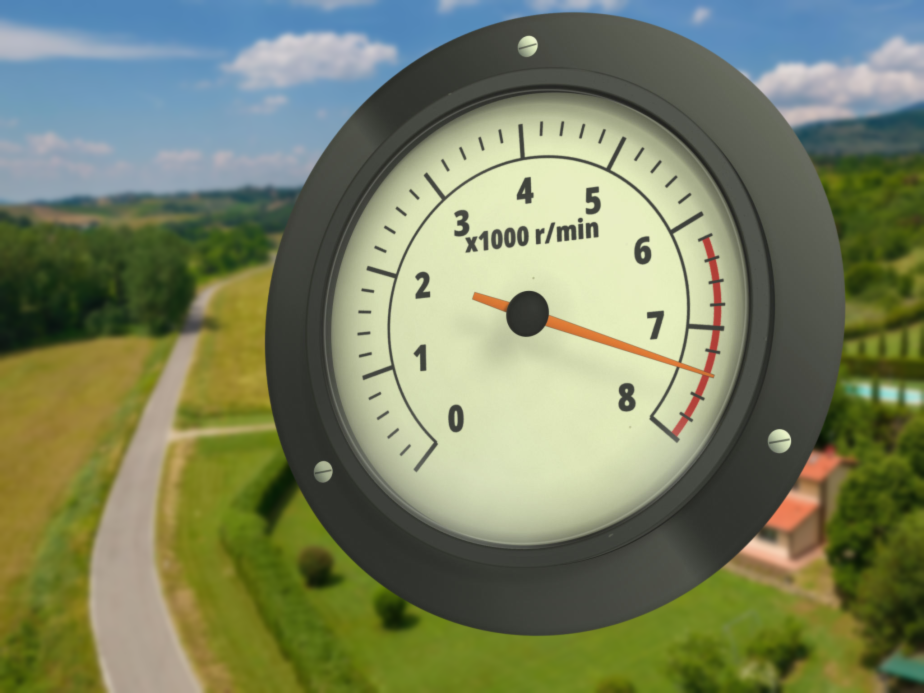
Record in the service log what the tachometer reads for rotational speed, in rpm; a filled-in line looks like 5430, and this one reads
7400
